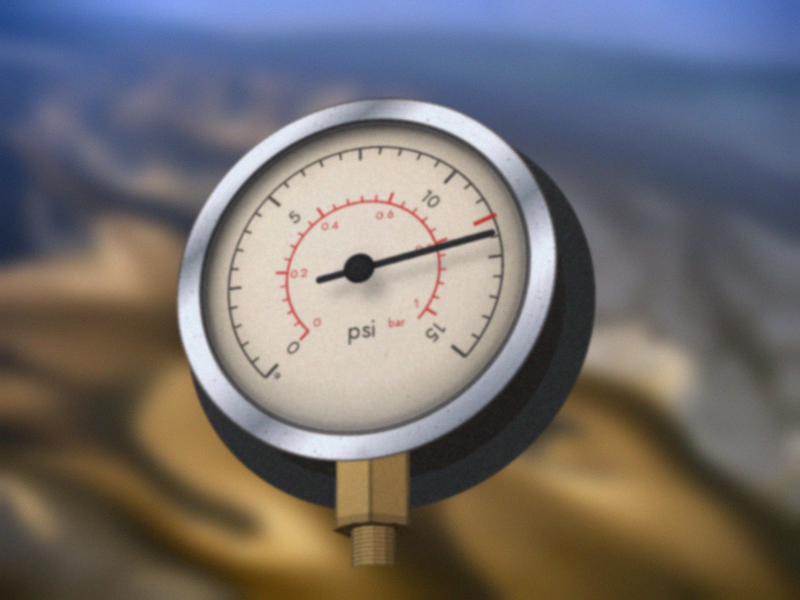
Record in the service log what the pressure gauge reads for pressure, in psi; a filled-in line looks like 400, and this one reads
12
